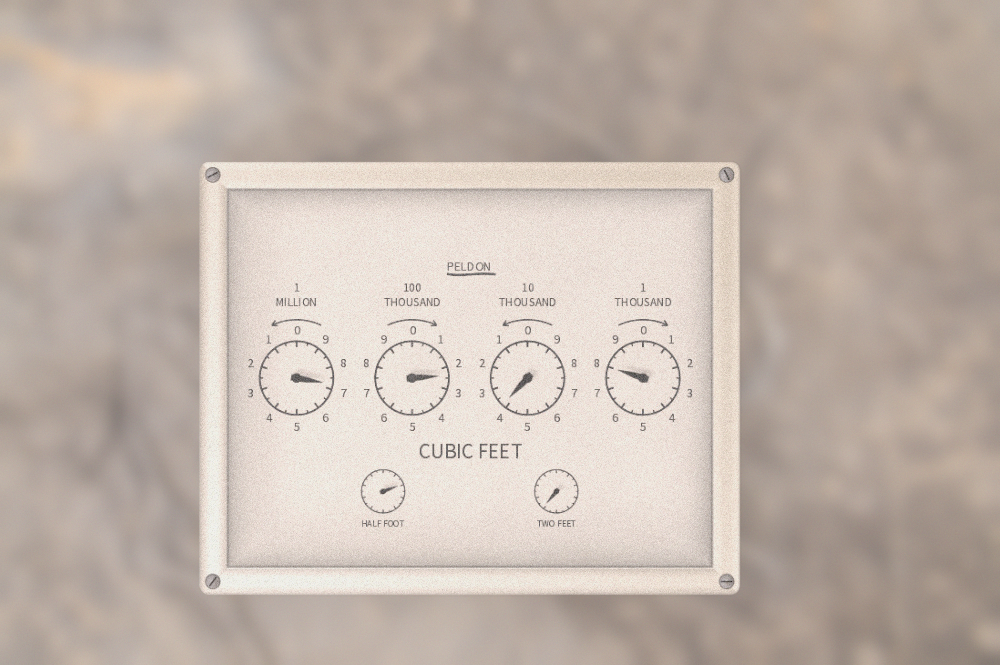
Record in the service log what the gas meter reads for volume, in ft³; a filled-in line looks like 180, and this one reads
723800
